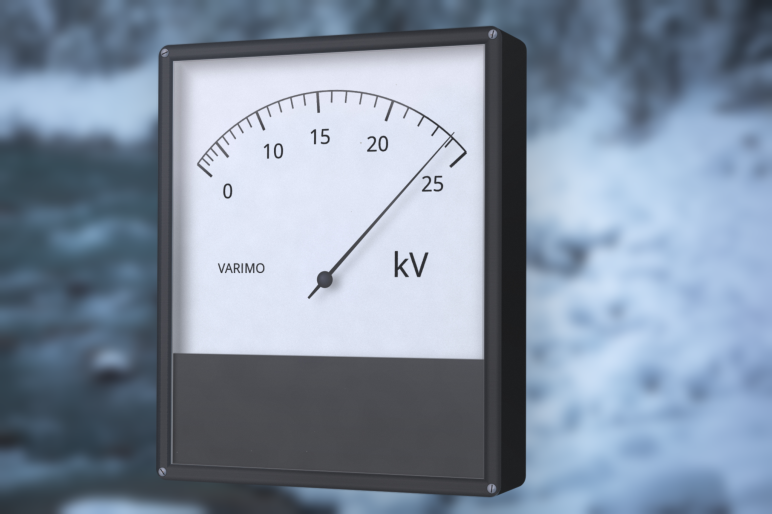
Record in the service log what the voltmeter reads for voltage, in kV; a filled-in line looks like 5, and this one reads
24
